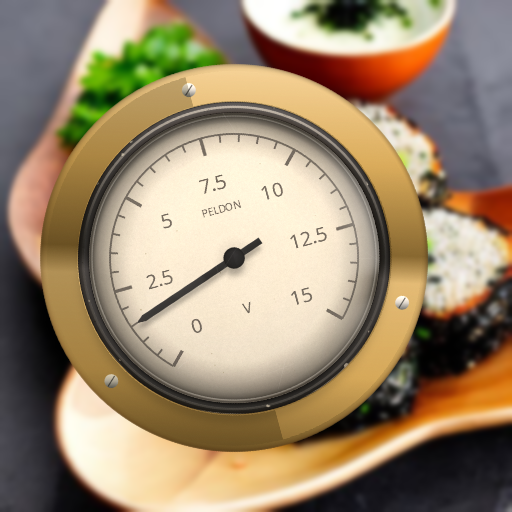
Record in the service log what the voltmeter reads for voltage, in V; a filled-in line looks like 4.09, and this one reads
1.5
